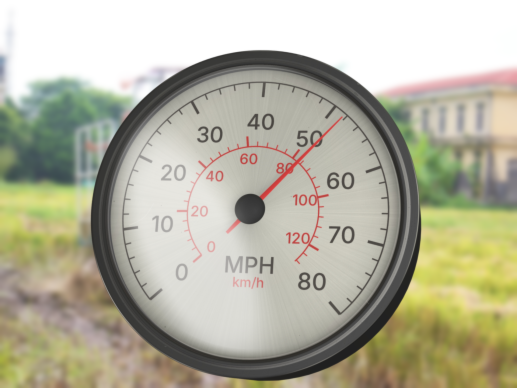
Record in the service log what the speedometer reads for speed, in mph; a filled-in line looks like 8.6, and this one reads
52
